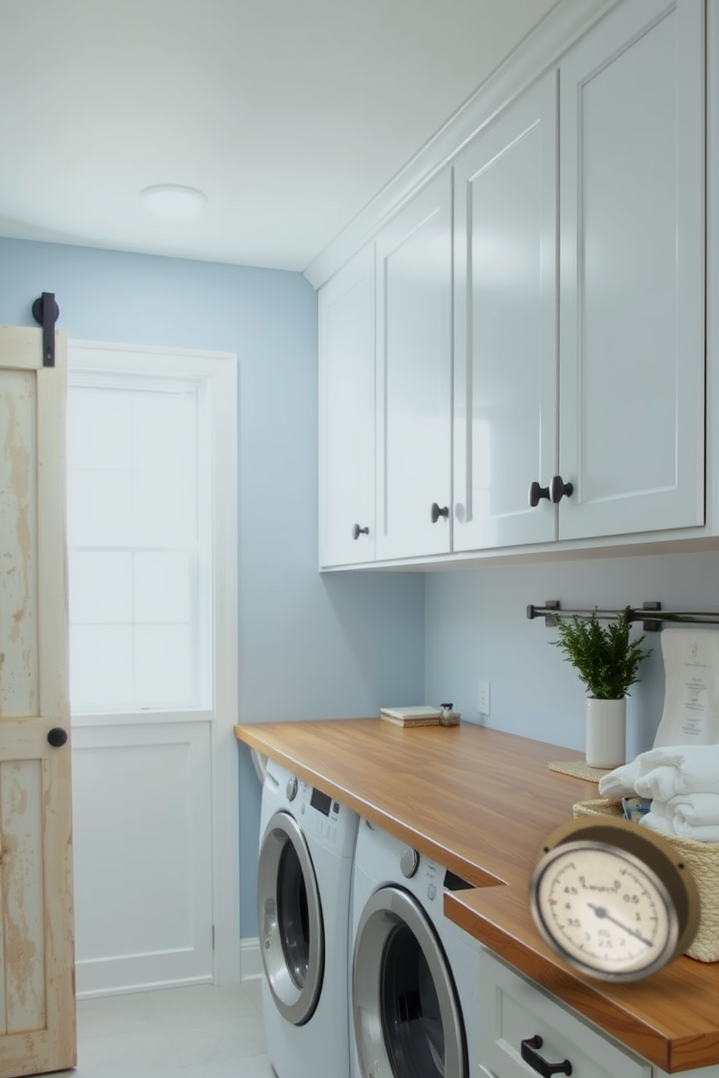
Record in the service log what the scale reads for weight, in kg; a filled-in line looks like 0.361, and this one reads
1.5
